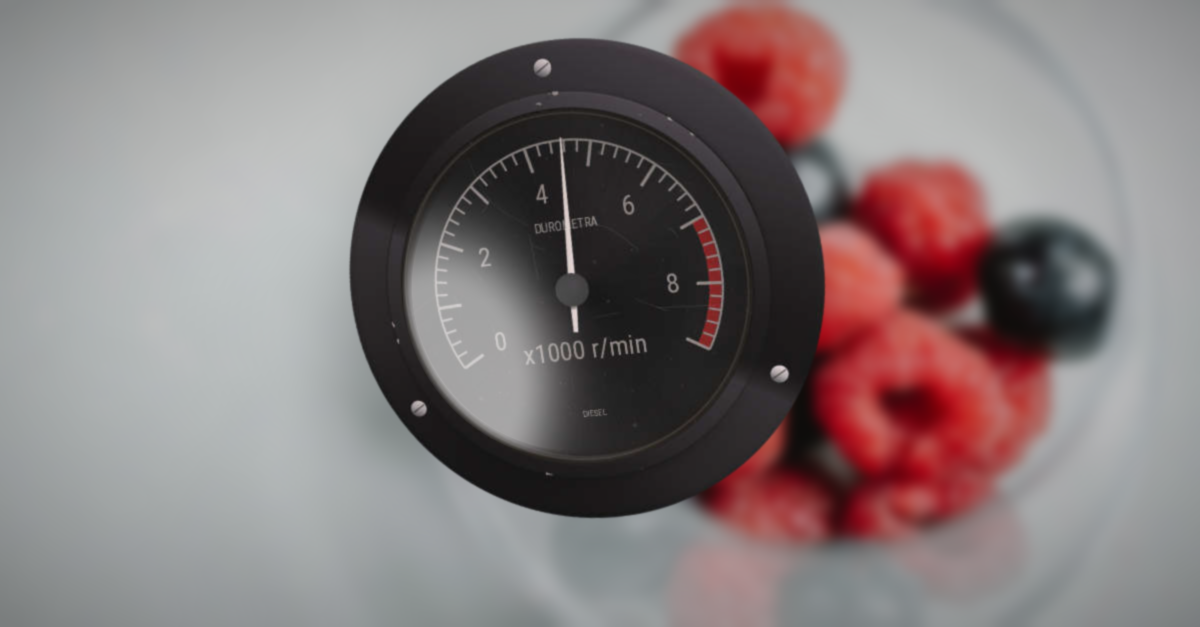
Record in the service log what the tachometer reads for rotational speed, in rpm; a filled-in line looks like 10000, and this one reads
4600
